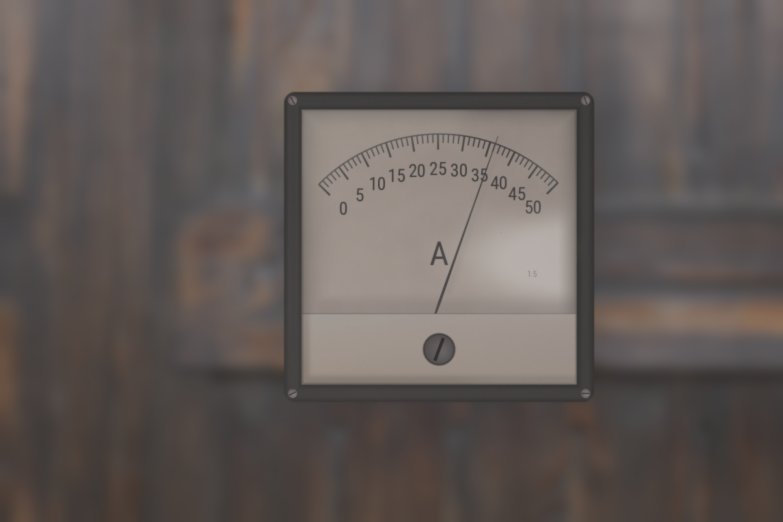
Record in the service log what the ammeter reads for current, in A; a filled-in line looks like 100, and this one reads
36
